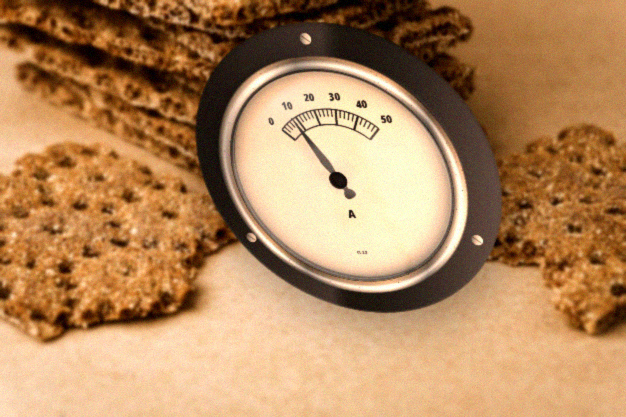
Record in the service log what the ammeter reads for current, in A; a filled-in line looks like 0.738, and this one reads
10
